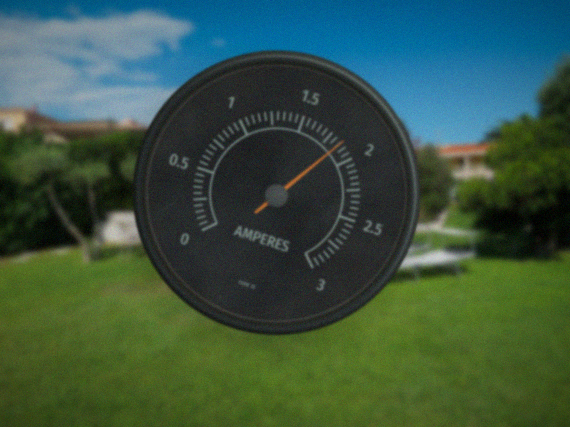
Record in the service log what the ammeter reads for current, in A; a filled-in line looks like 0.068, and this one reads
1.85
